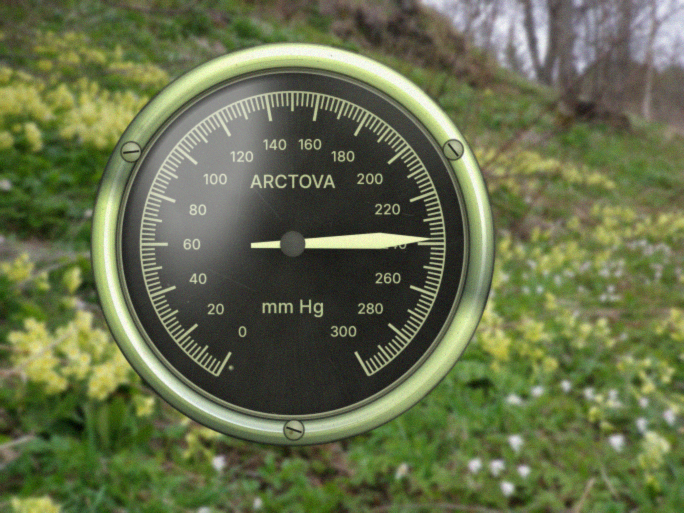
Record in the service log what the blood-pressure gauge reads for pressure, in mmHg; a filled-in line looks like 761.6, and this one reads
238
